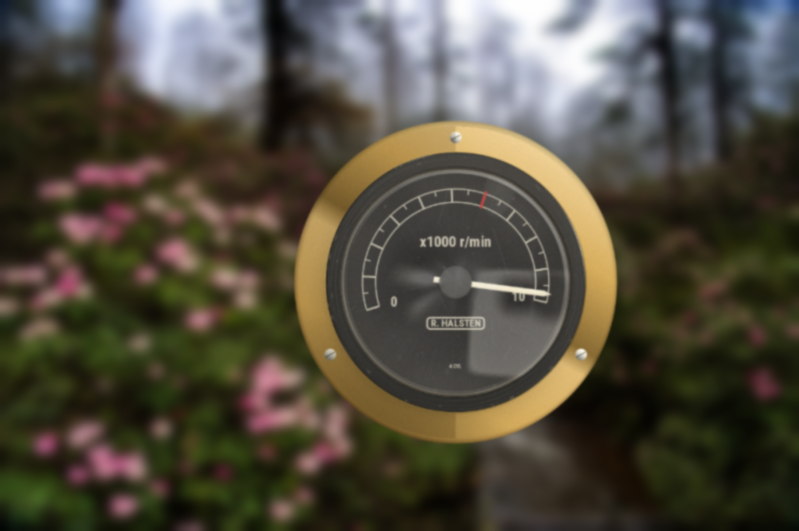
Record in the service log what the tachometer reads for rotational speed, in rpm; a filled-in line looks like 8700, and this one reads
9750
